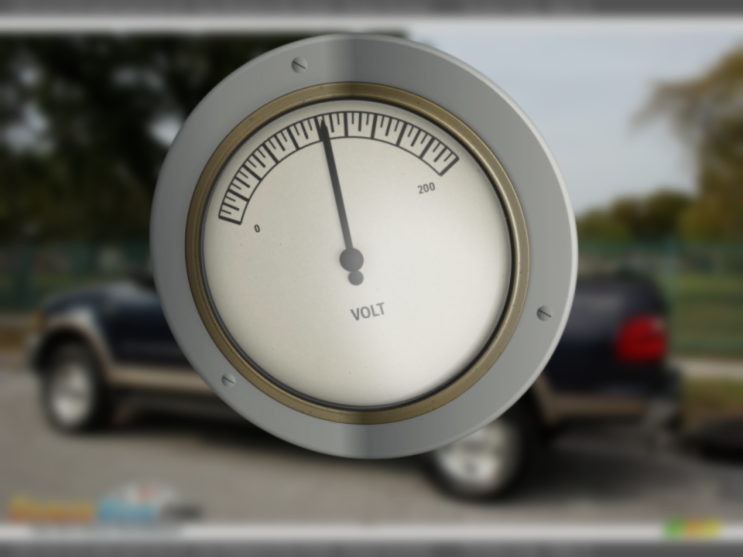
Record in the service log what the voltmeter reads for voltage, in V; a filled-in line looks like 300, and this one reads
105
